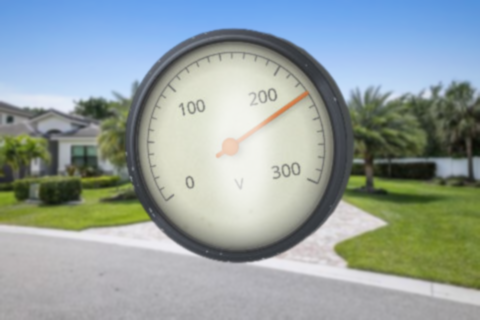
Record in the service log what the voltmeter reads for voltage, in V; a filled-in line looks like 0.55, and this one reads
230
